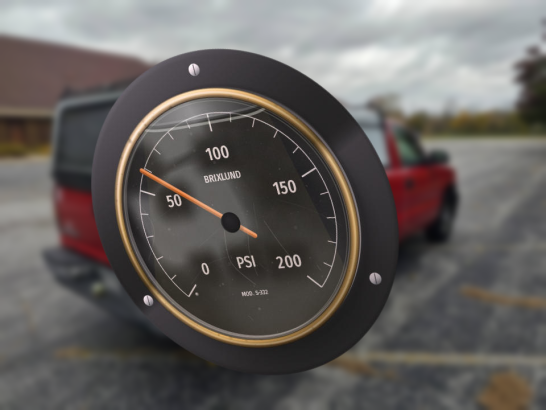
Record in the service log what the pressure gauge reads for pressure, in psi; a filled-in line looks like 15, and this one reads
60
